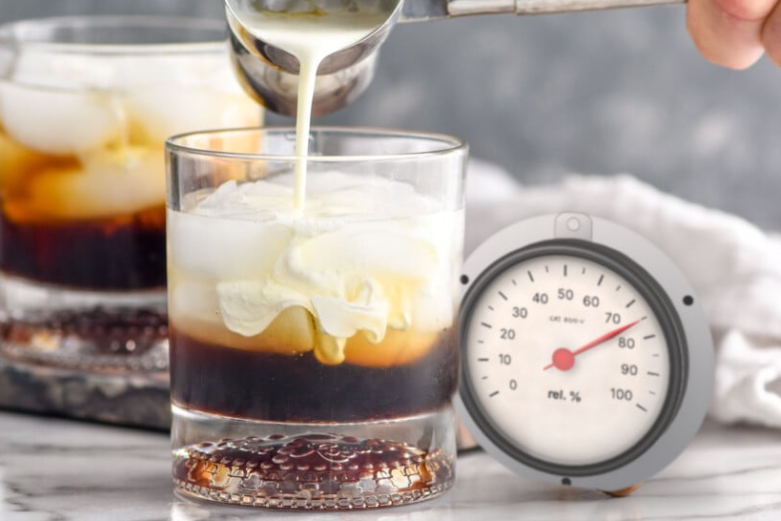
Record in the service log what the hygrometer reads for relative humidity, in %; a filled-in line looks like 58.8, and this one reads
75
